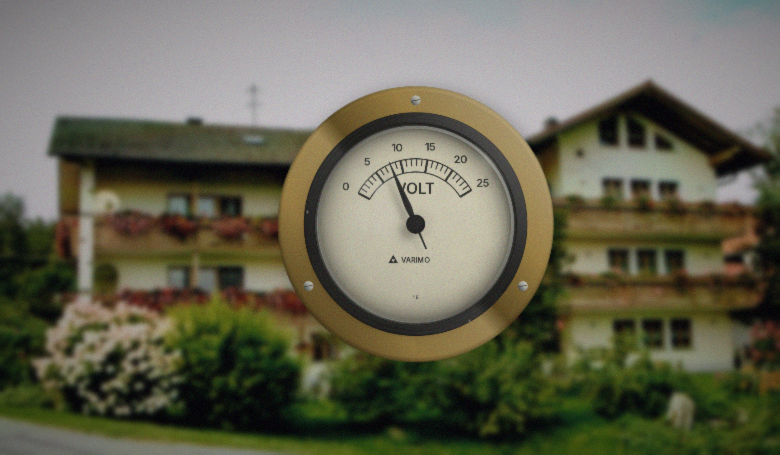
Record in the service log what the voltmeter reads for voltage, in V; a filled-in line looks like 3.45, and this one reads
8
